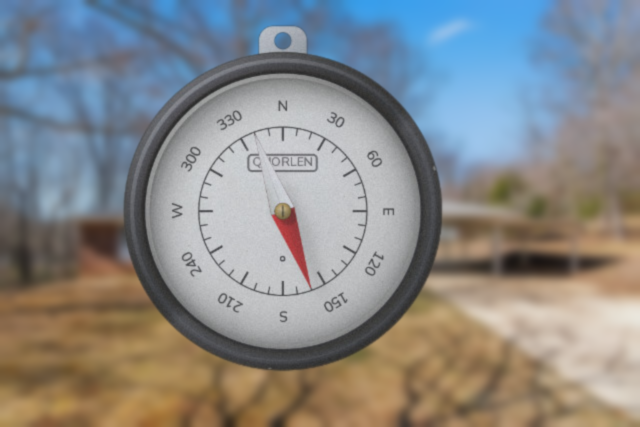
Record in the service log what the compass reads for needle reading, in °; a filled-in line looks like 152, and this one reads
160
